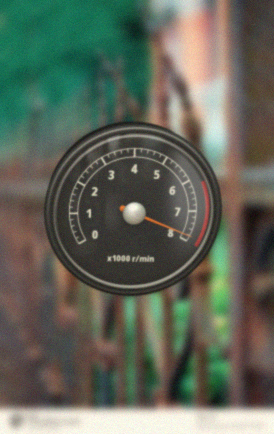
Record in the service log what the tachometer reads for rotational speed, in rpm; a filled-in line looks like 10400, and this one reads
7800
